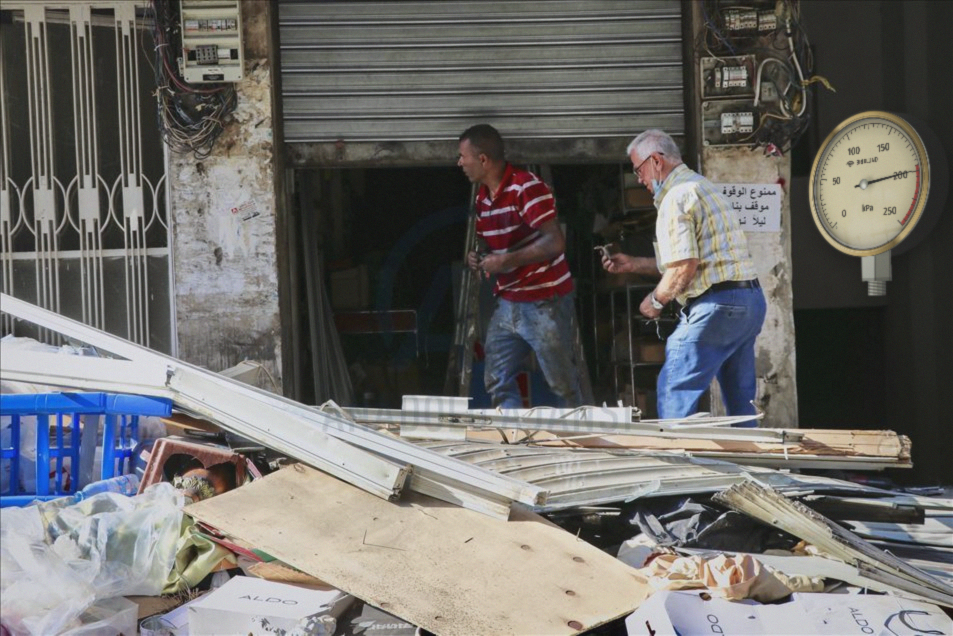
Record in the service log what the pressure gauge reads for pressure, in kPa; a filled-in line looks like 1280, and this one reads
200
